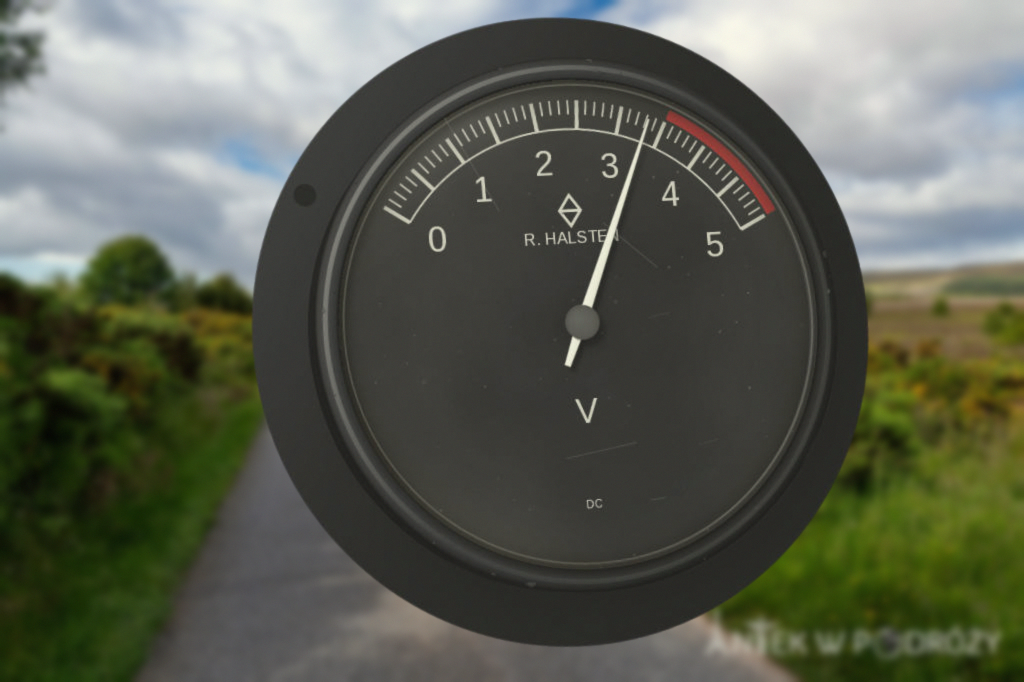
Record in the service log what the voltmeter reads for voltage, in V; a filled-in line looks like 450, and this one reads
3.3
